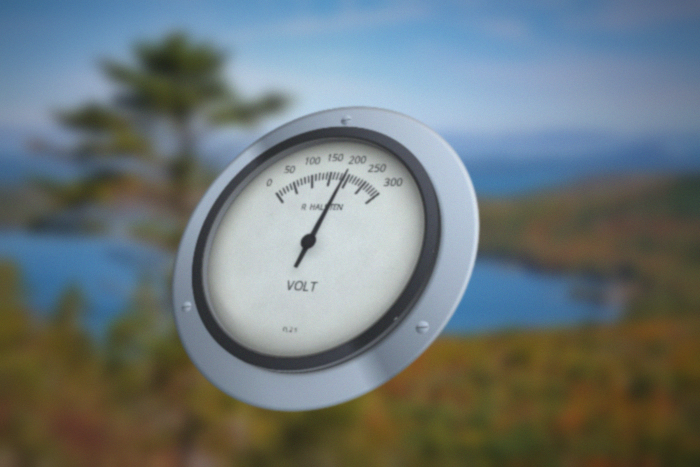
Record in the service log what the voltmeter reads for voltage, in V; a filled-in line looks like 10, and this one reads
200
